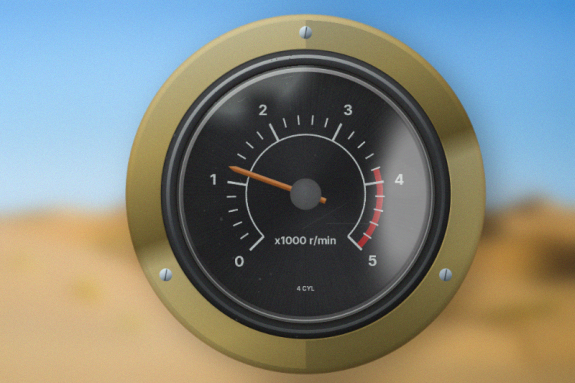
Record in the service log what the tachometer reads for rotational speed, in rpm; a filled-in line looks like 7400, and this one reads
1200
